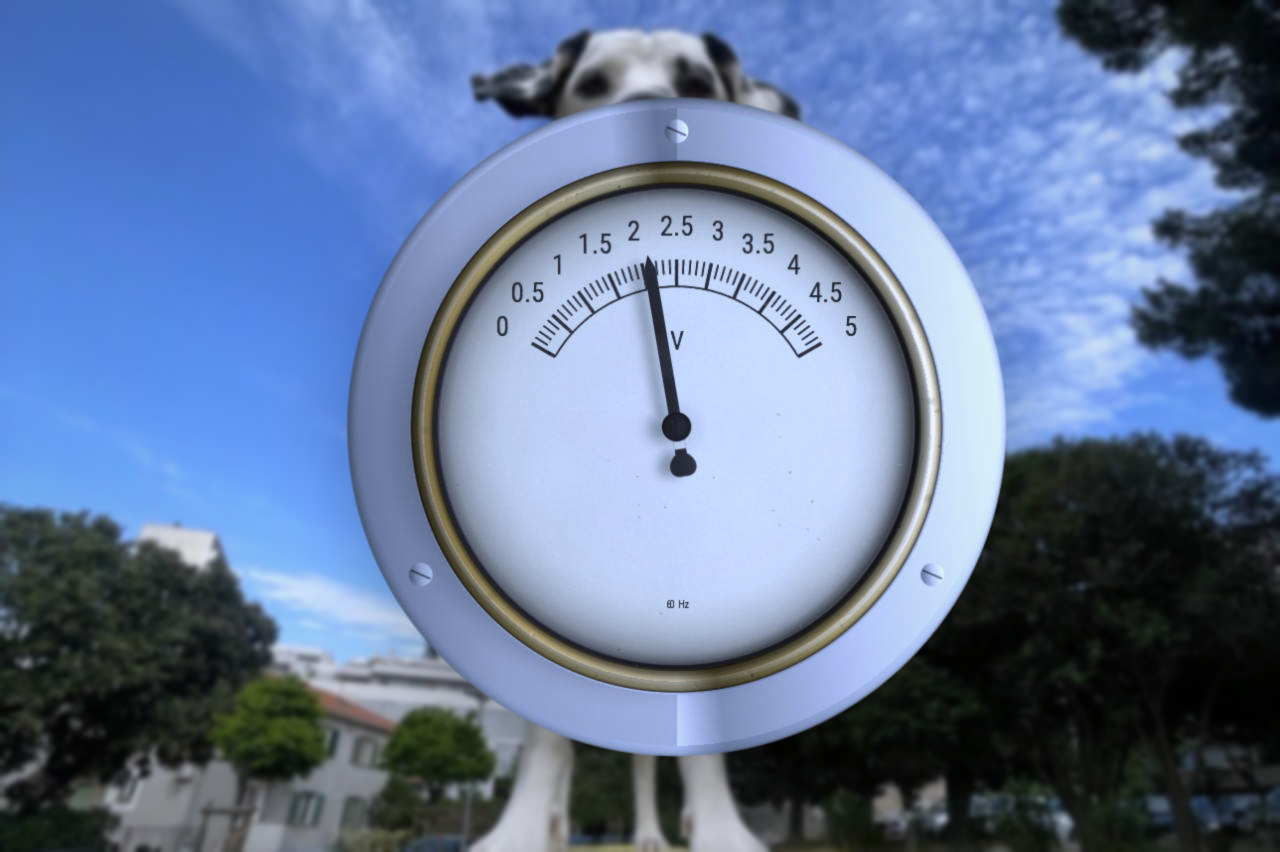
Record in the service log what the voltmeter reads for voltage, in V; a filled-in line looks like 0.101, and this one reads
2.1
